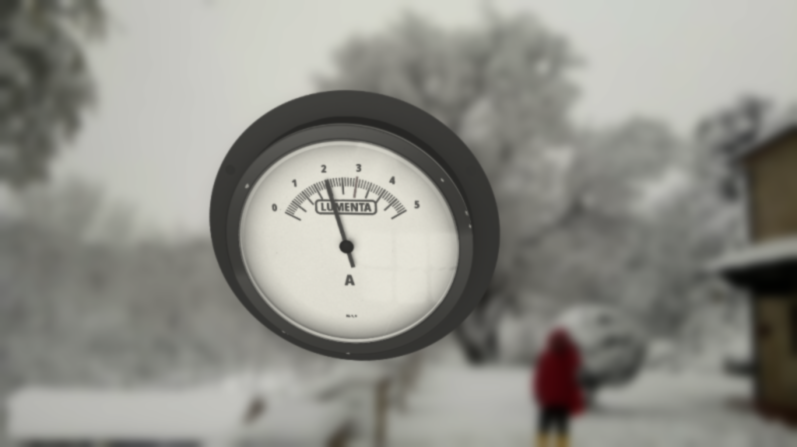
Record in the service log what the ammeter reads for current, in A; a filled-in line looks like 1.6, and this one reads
2
